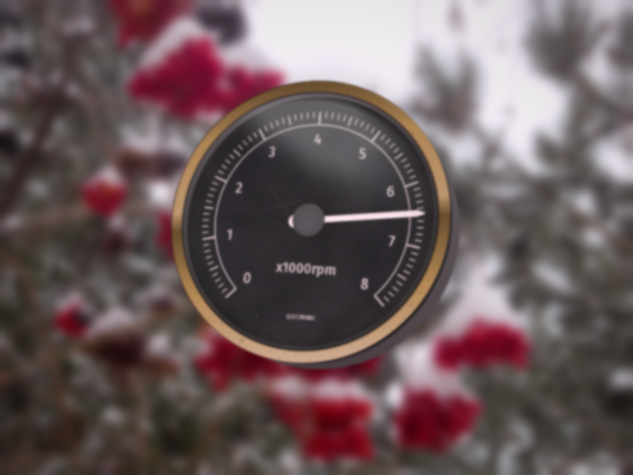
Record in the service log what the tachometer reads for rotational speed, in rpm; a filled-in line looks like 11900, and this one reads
6500
